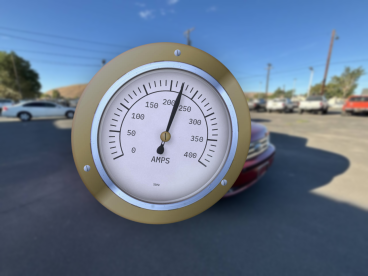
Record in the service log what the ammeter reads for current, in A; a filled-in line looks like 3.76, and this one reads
220
